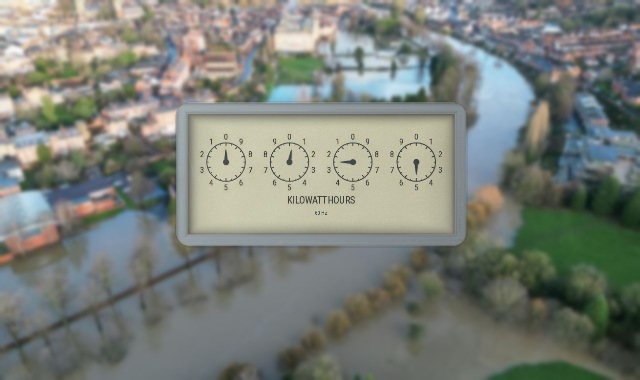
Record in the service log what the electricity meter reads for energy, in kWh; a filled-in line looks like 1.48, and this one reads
25
